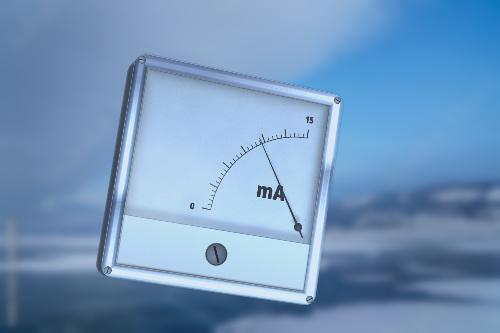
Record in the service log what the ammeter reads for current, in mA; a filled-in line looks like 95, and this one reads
9.5
